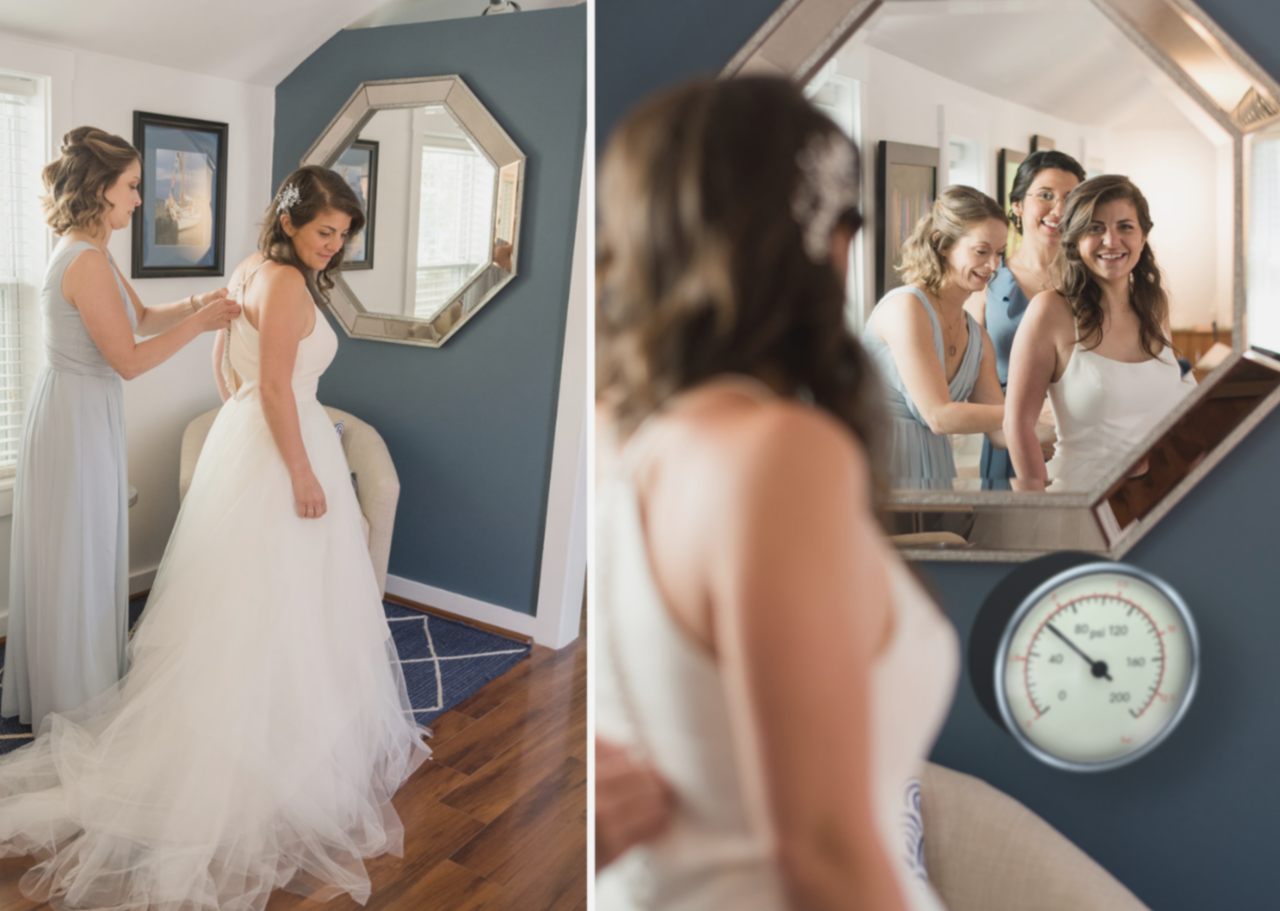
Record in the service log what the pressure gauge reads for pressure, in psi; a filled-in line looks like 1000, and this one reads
60
